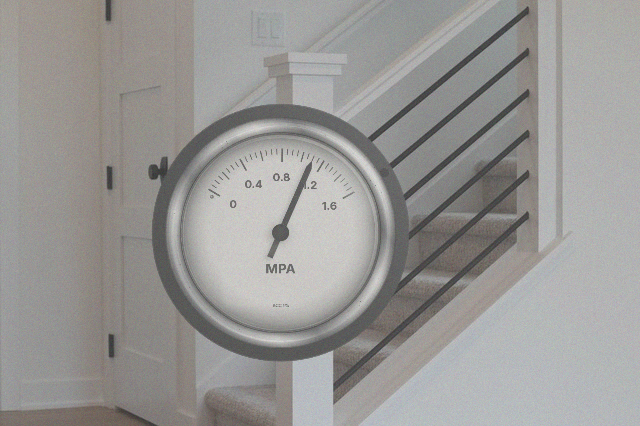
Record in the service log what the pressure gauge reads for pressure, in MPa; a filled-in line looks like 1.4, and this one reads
1.1
